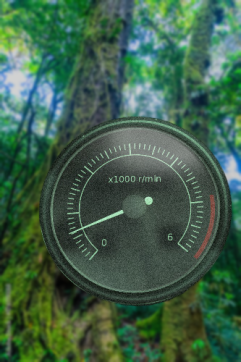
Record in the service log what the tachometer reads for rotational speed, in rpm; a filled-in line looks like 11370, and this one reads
600
